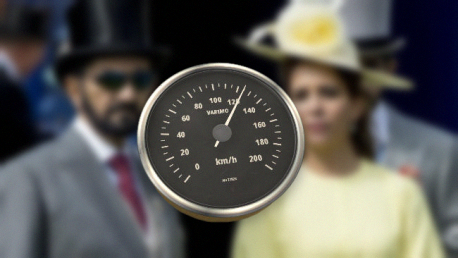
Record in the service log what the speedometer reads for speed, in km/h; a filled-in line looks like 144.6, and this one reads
125
